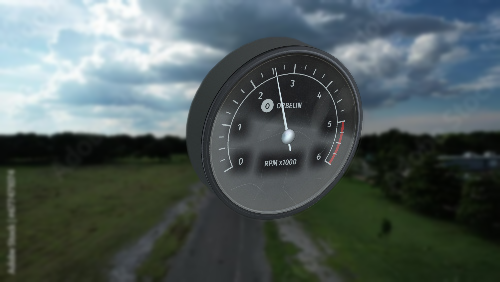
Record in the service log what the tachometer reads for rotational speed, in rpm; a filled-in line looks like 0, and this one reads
2500
